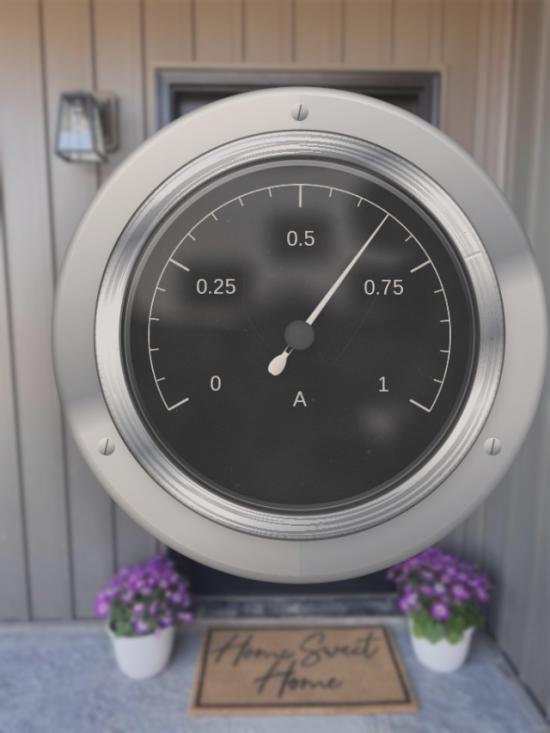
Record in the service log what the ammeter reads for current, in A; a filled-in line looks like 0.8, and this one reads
0.65
